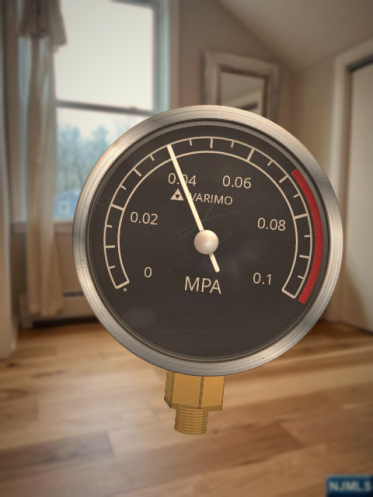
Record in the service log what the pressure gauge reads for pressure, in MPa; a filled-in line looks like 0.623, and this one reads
0.04
